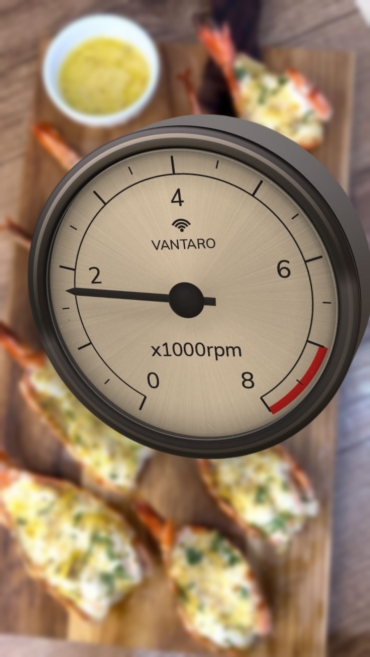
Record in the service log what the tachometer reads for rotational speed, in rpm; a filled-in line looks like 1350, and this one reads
1750
